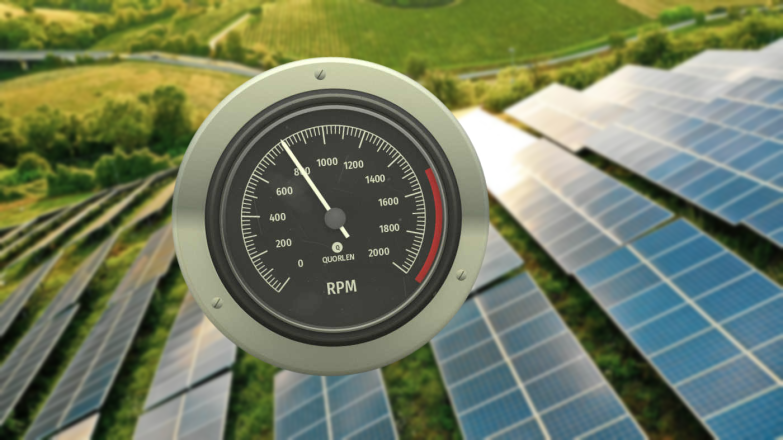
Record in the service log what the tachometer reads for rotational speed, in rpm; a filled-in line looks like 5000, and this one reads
800
